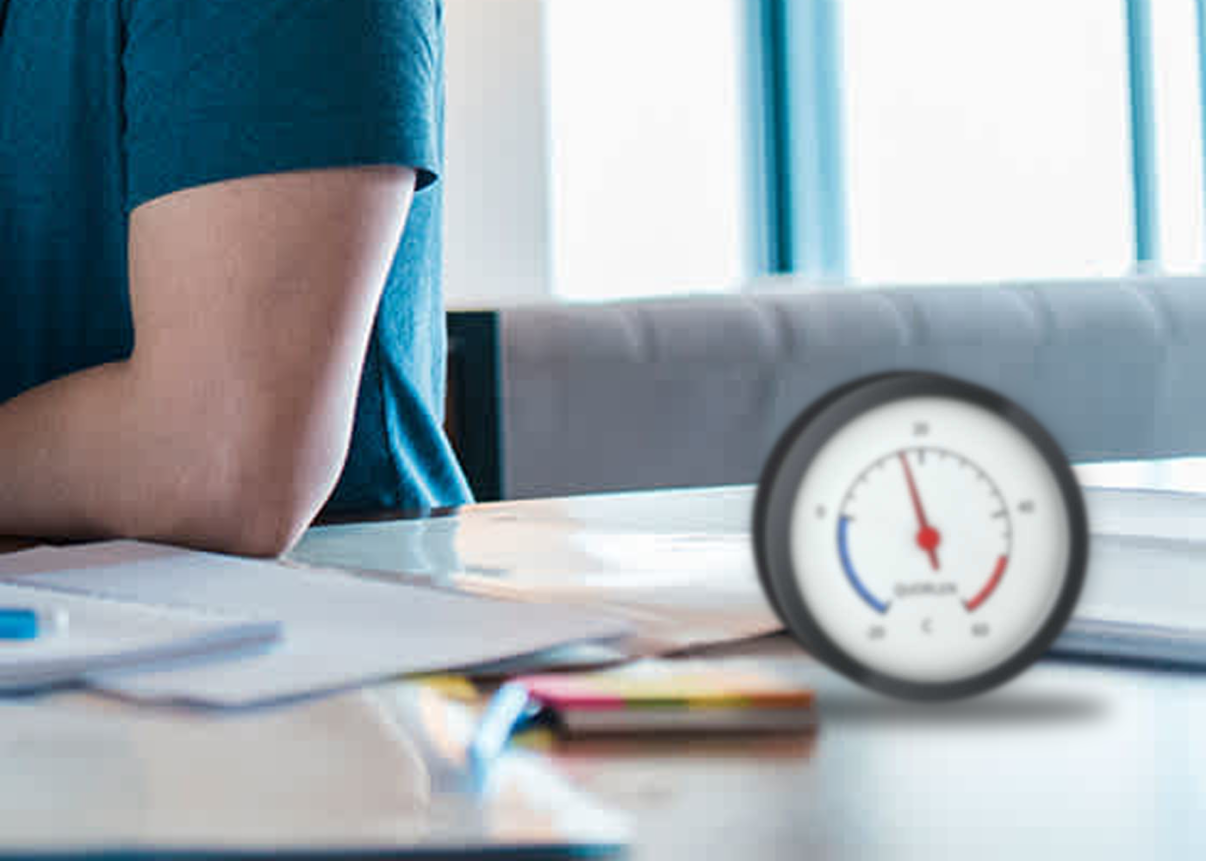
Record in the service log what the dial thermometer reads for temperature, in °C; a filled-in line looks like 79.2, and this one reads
16
